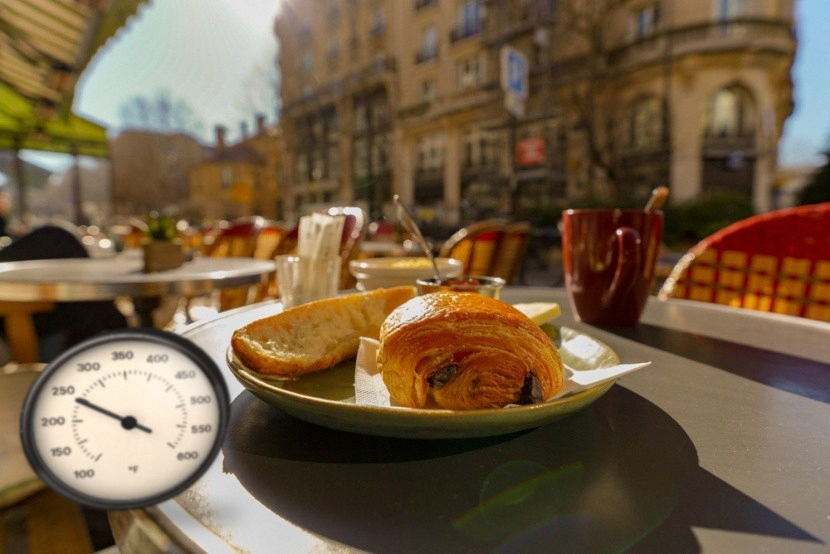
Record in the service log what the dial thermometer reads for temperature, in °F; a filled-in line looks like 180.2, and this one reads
250
